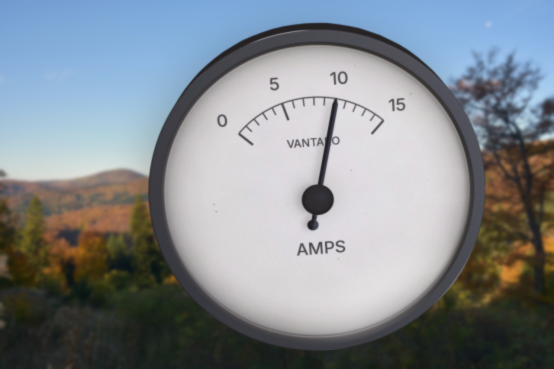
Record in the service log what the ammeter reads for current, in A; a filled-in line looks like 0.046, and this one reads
10
